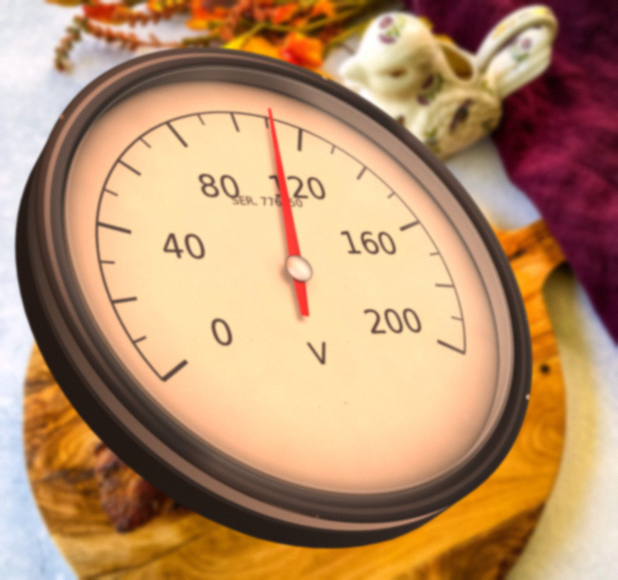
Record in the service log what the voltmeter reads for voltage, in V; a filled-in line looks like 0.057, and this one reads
110
